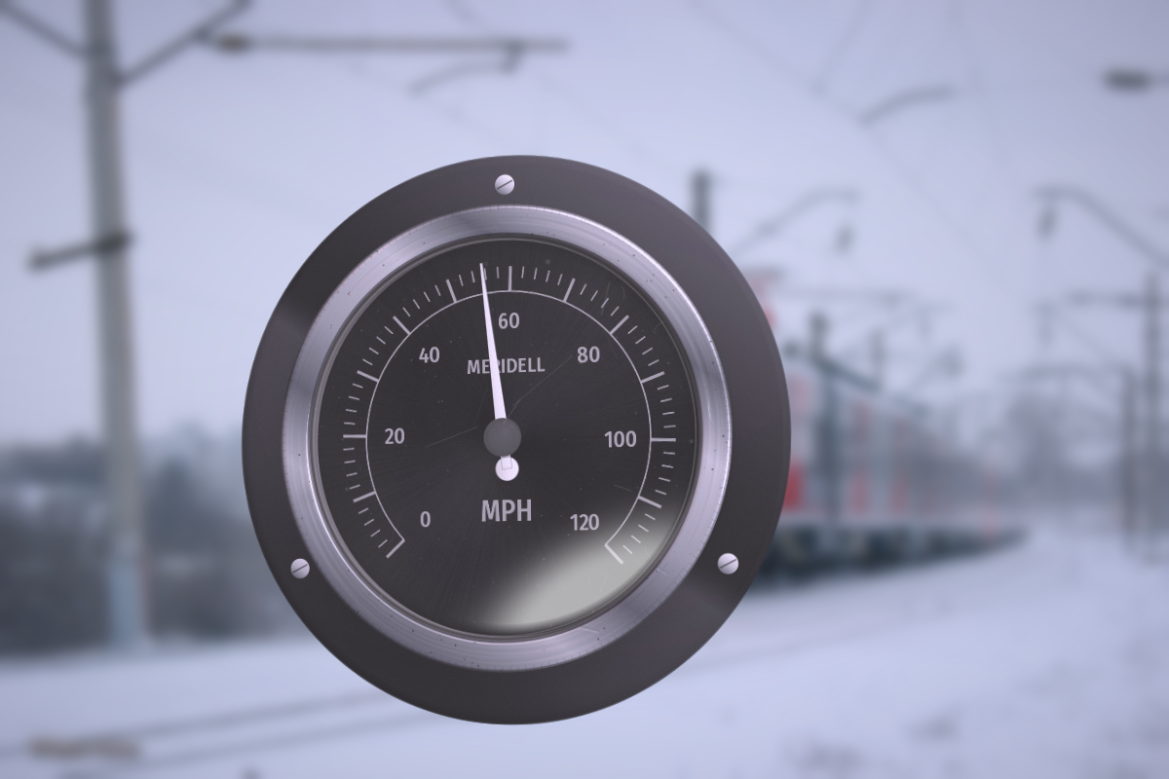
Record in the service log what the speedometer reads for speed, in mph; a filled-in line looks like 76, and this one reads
56
